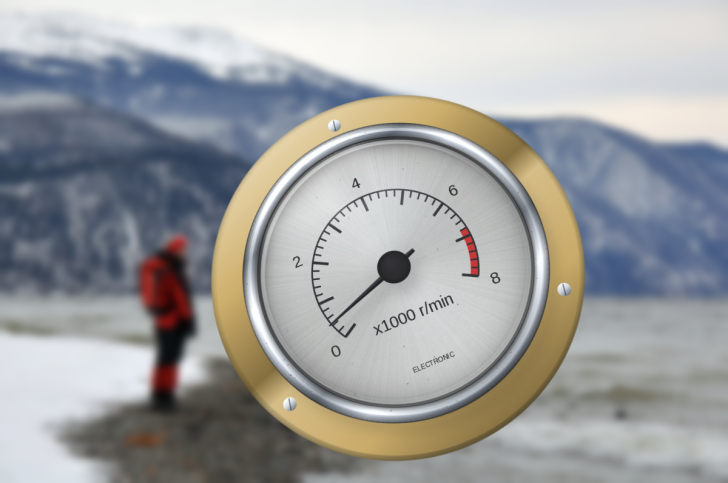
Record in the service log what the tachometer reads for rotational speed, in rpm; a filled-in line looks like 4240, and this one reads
400
